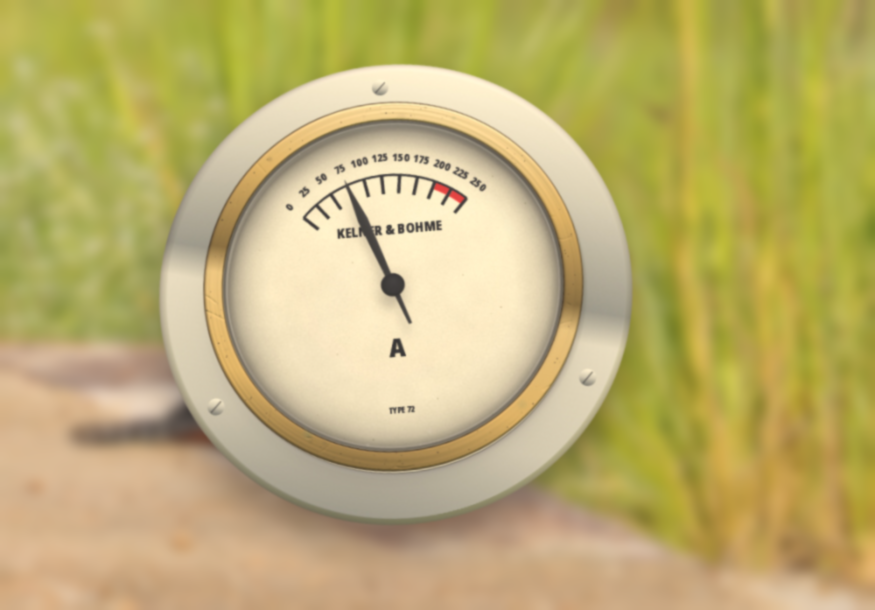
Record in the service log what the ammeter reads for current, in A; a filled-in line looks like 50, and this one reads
75
